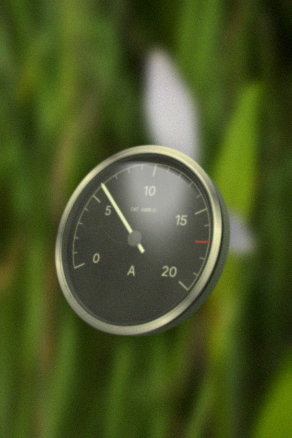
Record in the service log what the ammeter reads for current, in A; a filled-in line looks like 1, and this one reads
6
